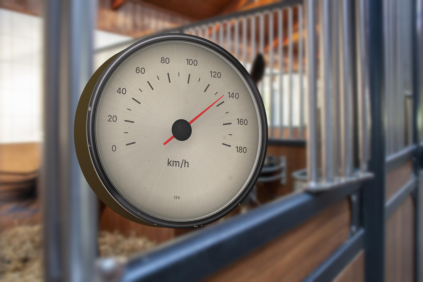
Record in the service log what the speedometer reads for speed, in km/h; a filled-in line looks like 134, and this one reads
135
